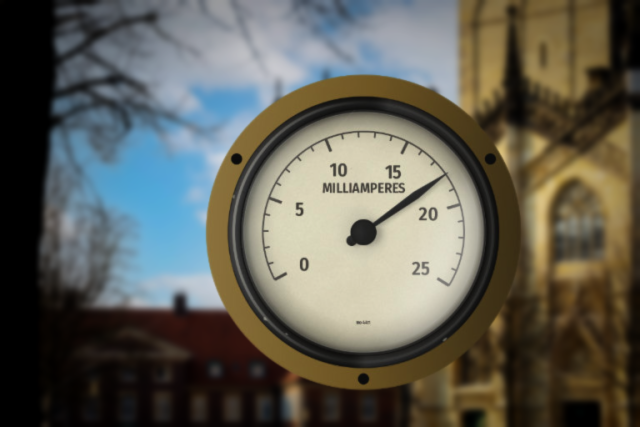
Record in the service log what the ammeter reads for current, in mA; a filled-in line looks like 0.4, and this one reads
18
